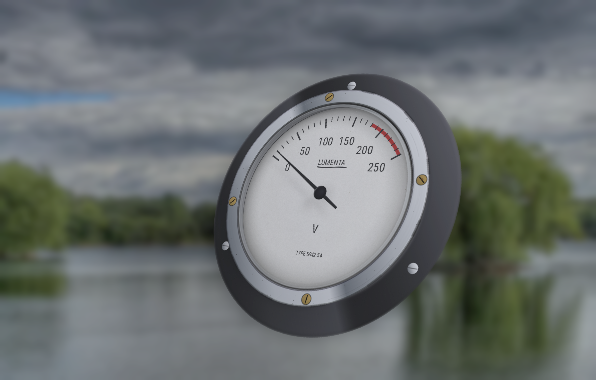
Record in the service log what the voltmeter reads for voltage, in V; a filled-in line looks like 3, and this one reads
10
